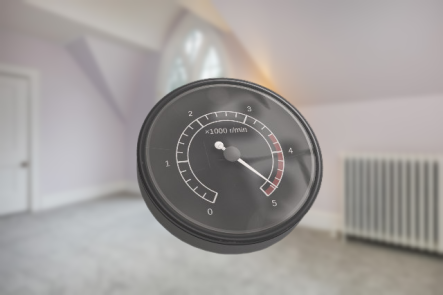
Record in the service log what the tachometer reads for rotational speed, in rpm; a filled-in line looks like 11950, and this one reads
4800
